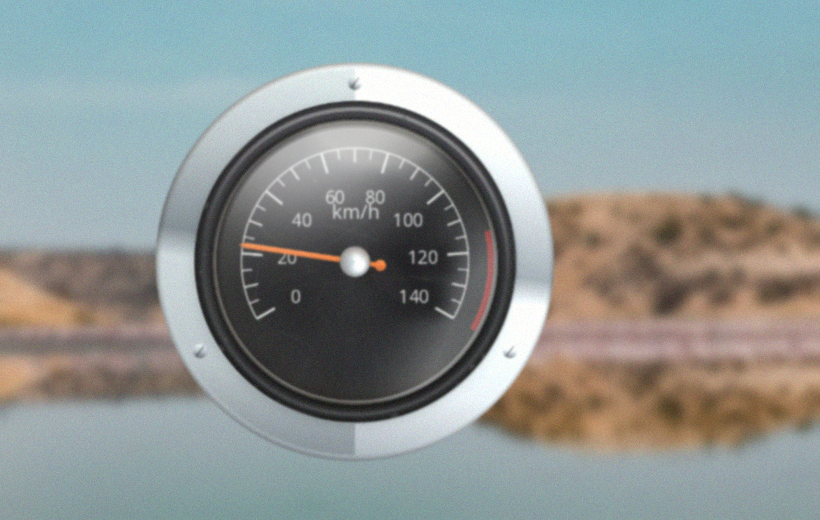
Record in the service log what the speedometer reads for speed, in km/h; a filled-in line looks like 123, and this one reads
22.5
